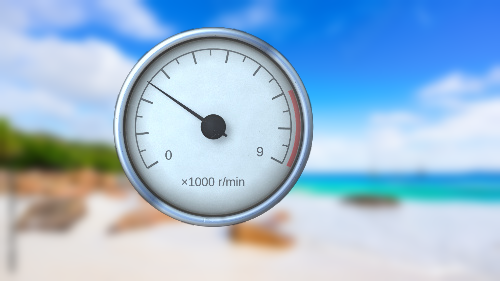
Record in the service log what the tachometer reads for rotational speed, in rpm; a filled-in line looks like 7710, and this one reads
2500
